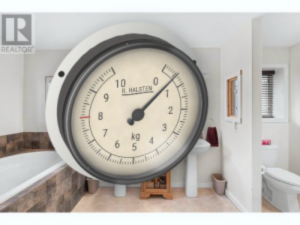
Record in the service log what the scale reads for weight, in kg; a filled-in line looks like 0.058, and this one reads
0.5
